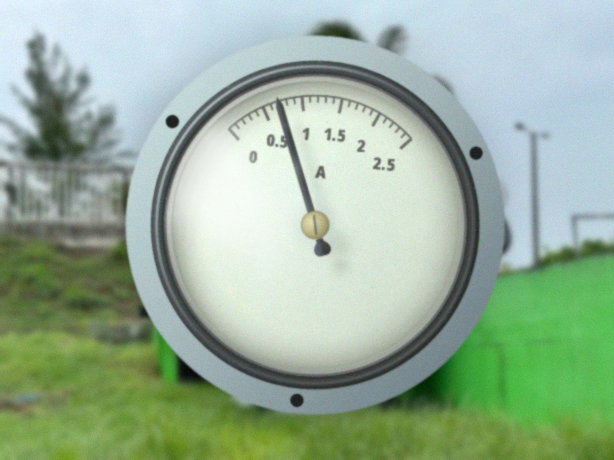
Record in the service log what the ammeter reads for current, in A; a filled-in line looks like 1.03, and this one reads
0.7
